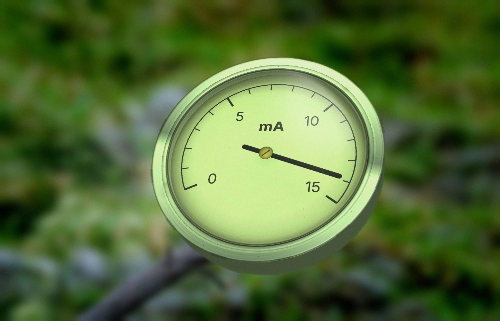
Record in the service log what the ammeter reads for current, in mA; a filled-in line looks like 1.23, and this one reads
14
